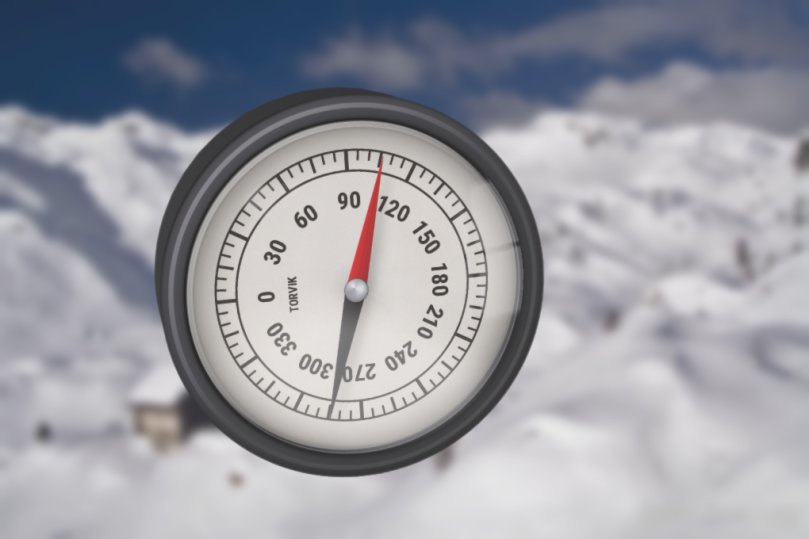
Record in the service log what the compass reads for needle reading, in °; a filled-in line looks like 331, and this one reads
105
